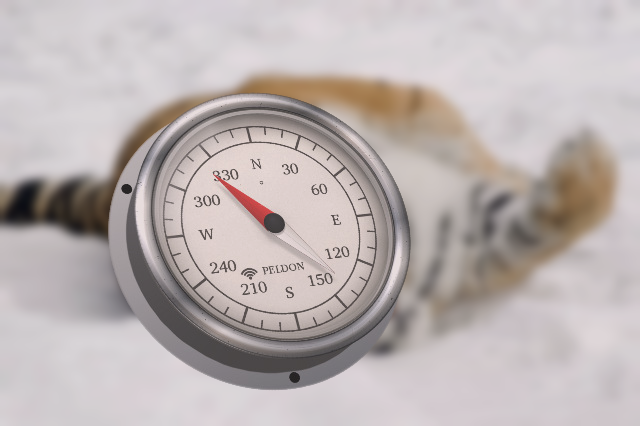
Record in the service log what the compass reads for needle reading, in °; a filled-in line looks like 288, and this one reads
320
